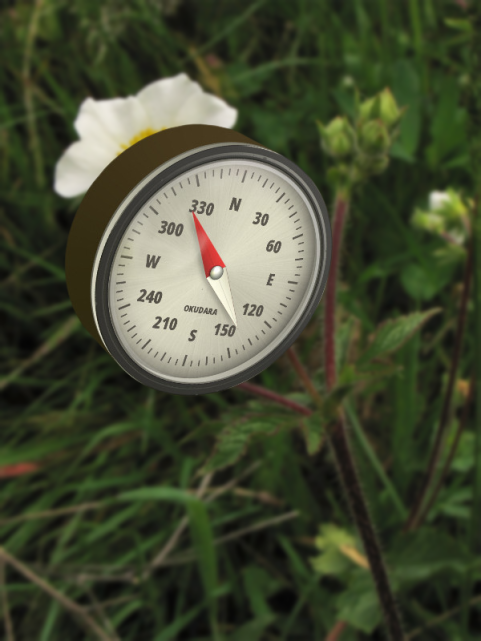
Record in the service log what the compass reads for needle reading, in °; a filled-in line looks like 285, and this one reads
320
